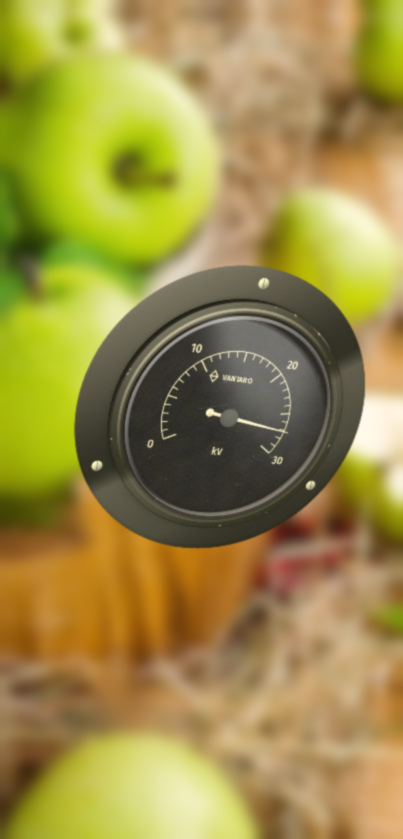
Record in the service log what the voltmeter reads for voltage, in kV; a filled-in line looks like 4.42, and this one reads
27
